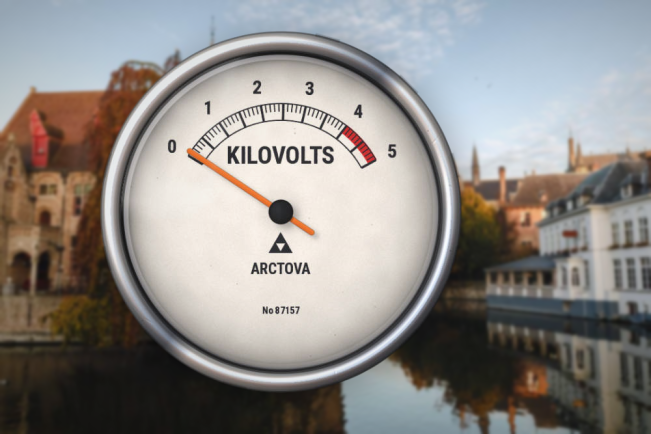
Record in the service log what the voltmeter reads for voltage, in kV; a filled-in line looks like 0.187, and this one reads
0.1
